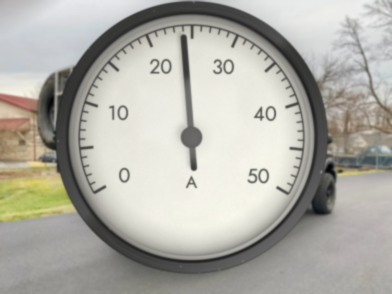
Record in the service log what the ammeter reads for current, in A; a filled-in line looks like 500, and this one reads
24
